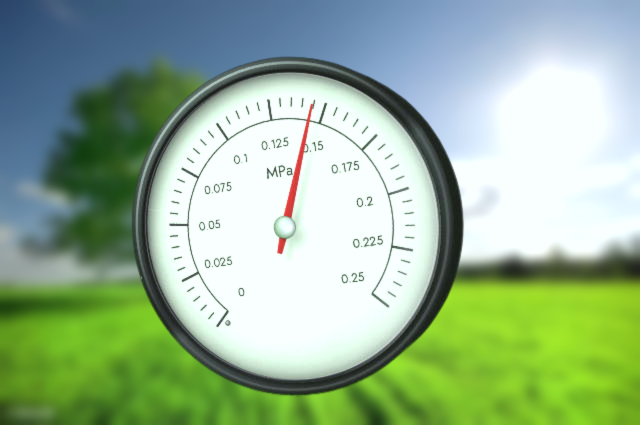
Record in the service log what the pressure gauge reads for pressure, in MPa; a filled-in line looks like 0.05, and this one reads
0.145
